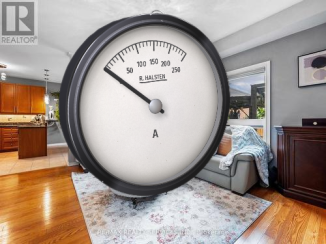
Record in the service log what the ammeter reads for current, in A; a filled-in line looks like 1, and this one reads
0
